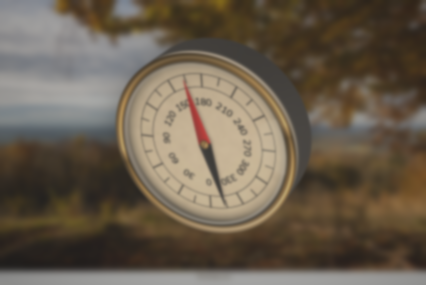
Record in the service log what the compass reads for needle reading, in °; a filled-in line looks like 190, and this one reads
165
